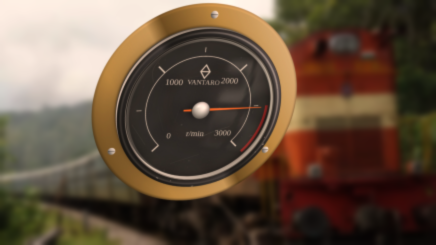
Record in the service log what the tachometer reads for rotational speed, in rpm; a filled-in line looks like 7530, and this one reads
2500
